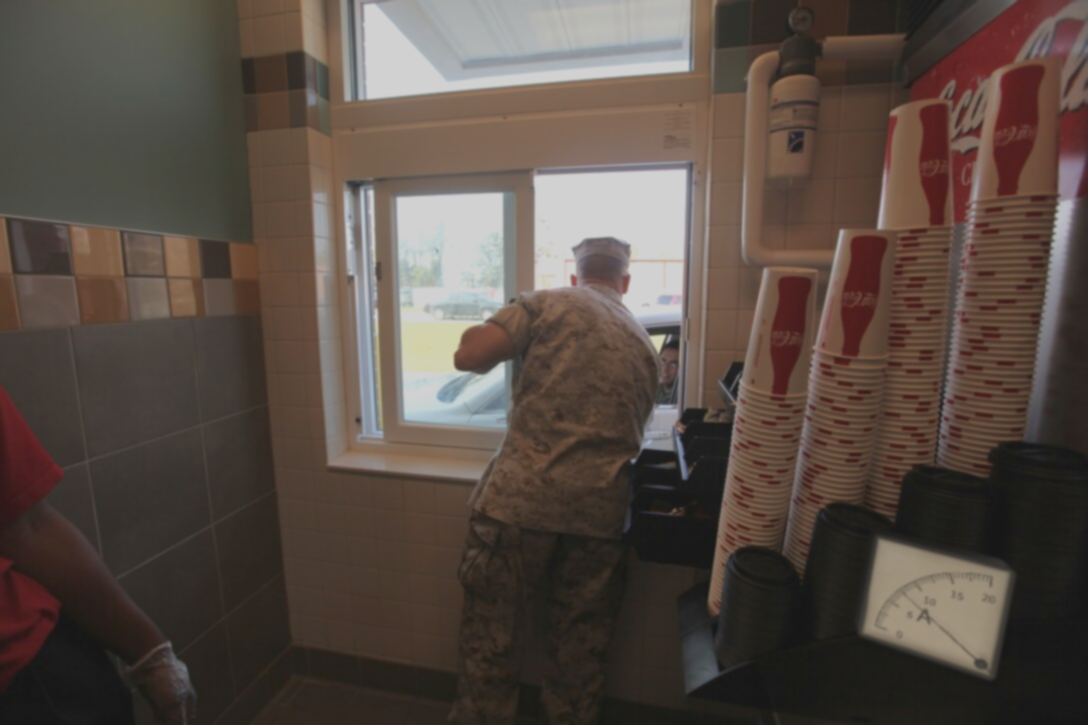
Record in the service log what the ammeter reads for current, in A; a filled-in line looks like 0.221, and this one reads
7.5
